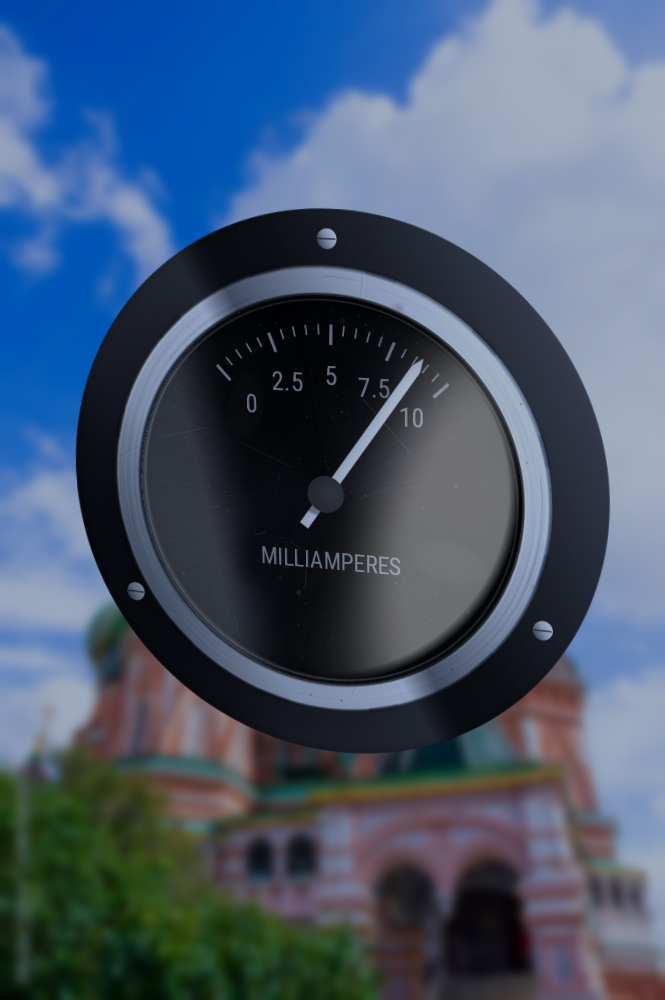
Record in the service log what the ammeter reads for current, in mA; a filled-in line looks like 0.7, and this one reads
8.75
